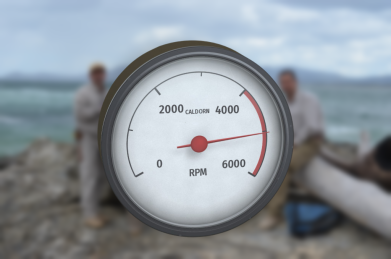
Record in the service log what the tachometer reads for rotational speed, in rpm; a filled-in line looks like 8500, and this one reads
5000
